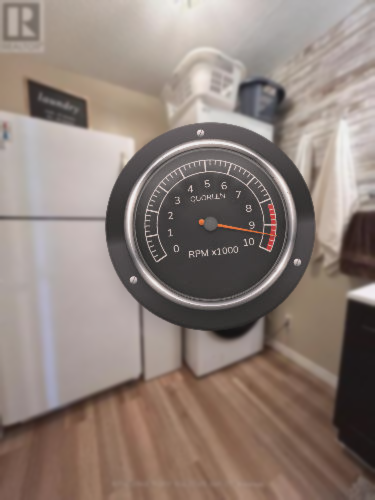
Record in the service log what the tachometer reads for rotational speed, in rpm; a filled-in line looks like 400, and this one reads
9400
